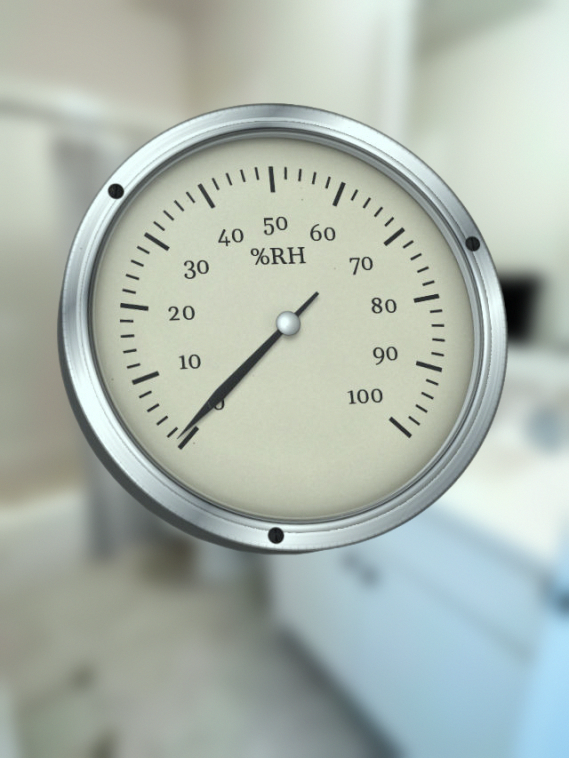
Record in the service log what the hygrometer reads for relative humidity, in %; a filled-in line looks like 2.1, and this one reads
1
